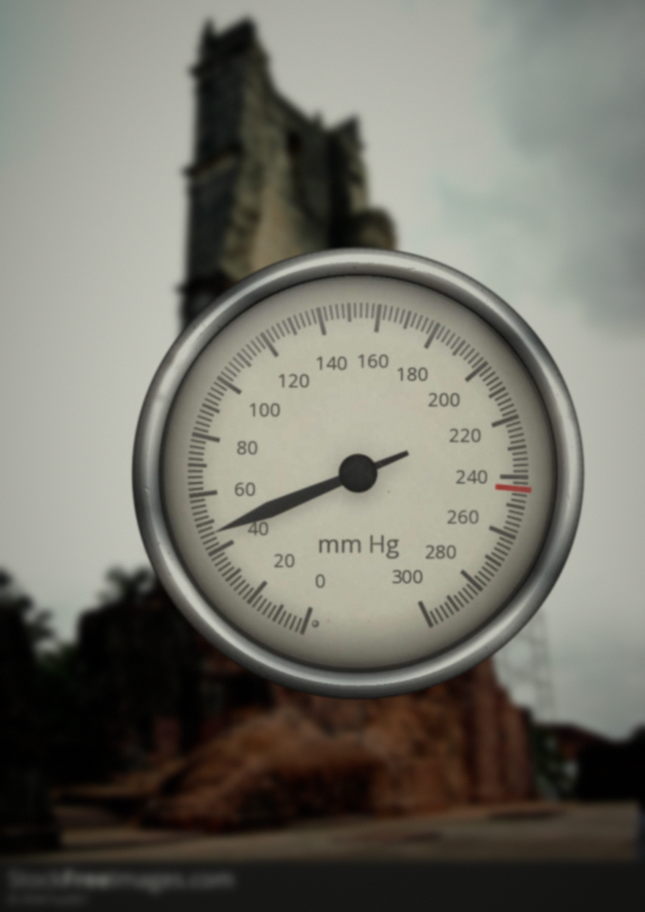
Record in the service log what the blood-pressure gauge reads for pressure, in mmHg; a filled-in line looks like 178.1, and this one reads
46
